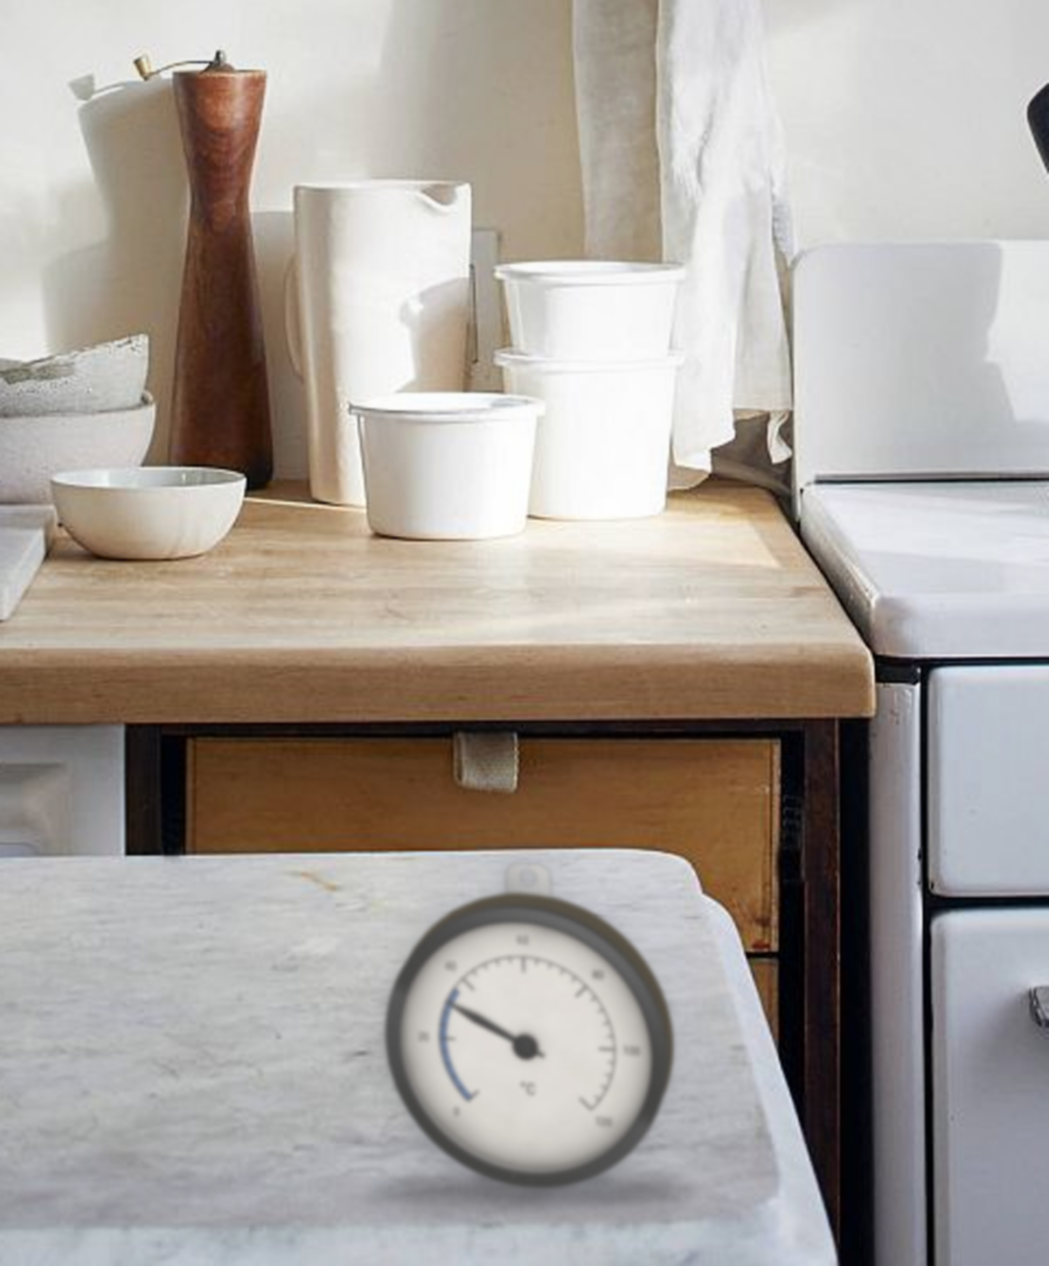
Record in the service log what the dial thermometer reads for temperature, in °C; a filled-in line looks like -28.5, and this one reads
32
